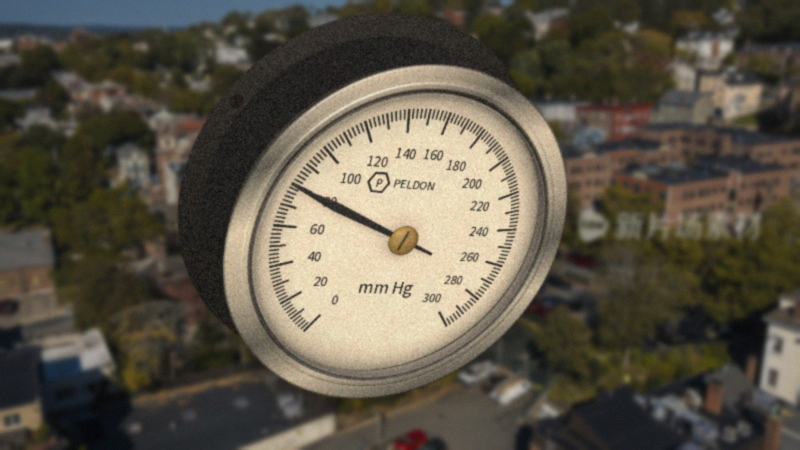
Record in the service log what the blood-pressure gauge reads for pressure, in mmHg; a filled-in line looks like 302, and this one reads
80
